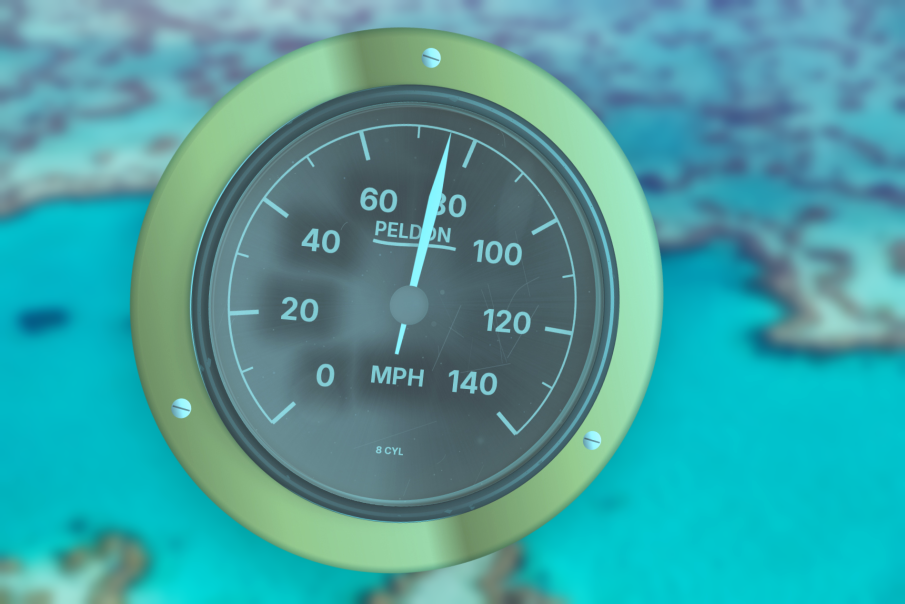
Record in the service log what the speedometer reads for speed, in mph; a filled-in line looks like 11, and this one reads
75
